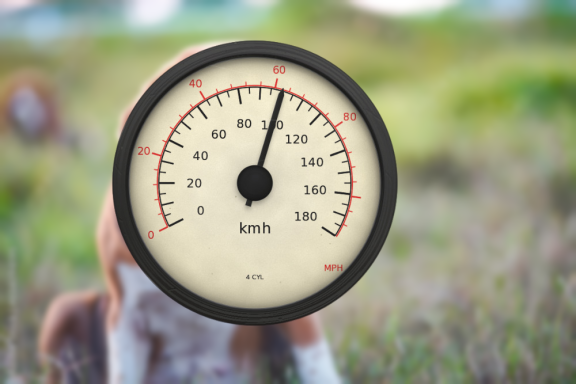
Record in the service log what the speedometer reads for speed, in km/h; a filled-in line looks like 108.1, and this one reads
100
